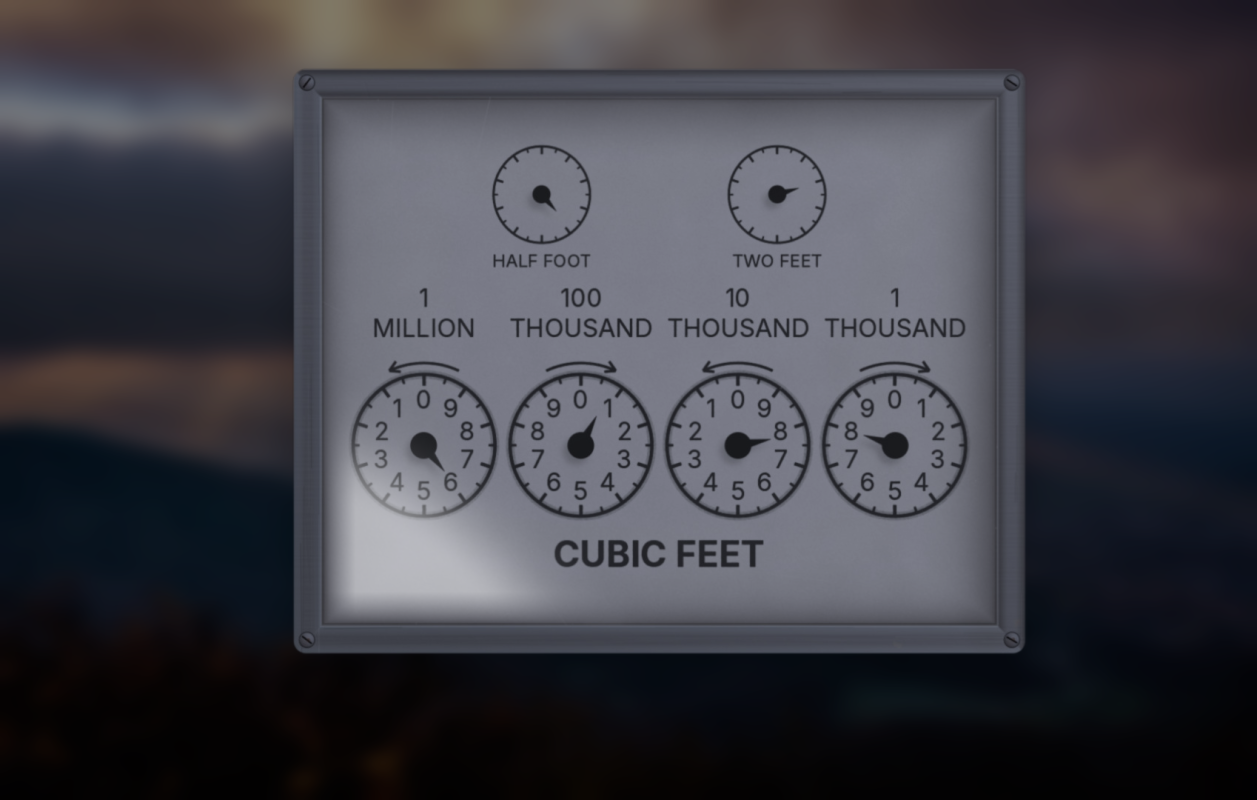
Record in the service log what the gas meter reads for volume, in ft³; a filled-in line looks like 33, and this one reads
607800
